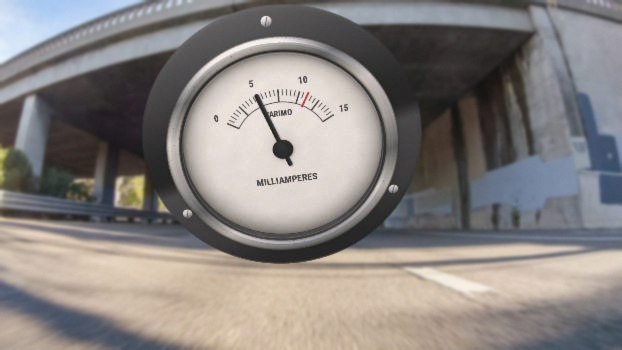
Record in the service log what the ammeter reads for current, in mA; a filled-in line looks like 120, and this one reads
5
